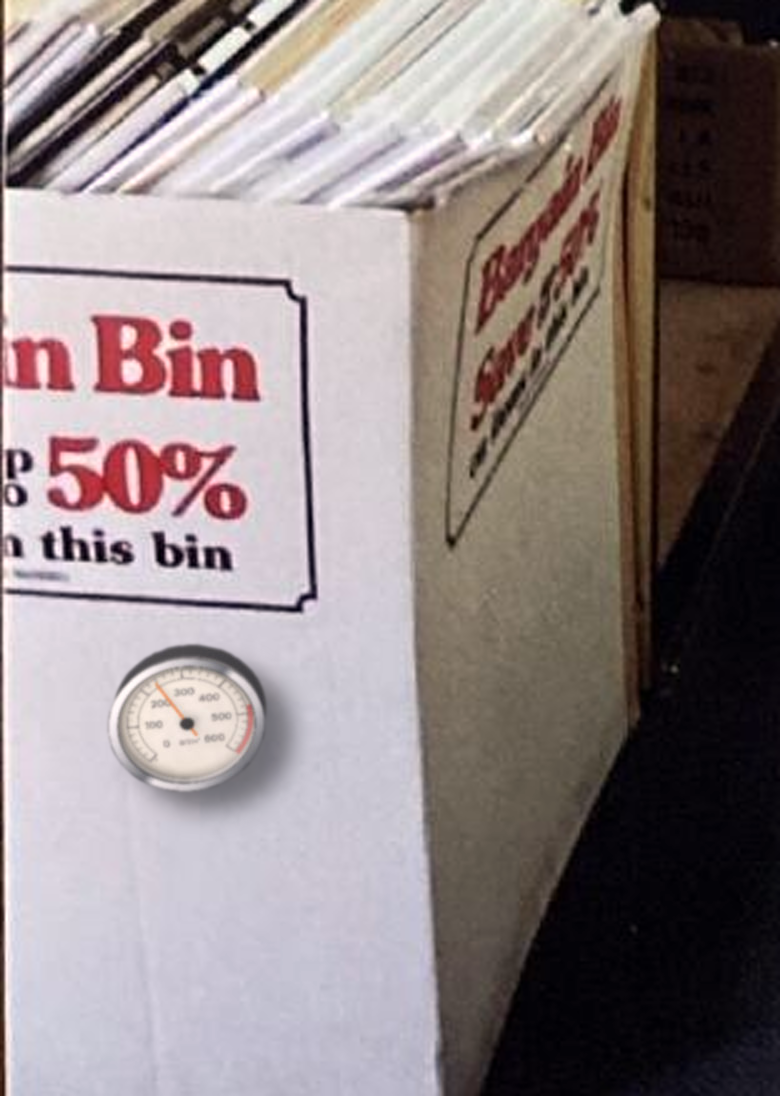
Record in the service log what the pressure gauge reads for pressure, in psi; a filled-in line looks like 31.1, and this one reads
240
